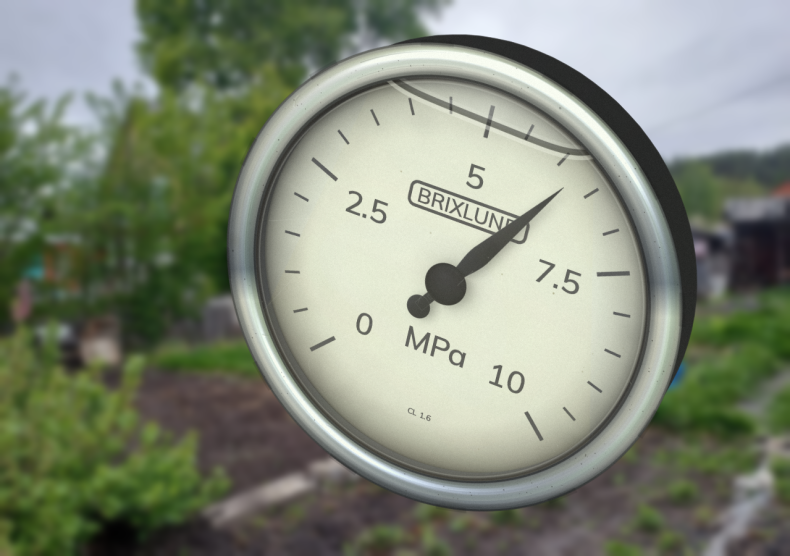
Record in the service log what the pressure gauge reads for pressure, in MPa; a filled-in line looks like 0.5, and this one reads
6.25
